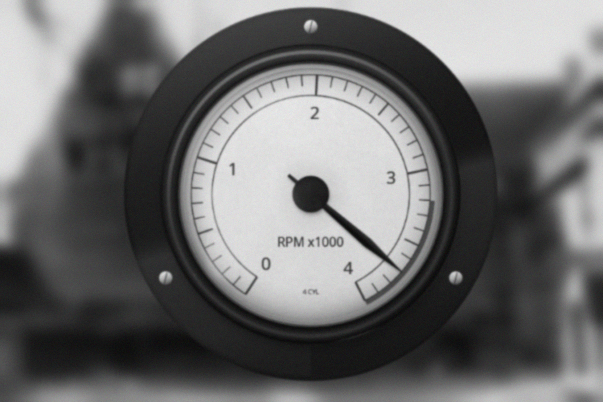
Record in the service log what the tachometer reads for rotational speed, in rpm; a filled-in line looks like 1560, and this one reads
3700
